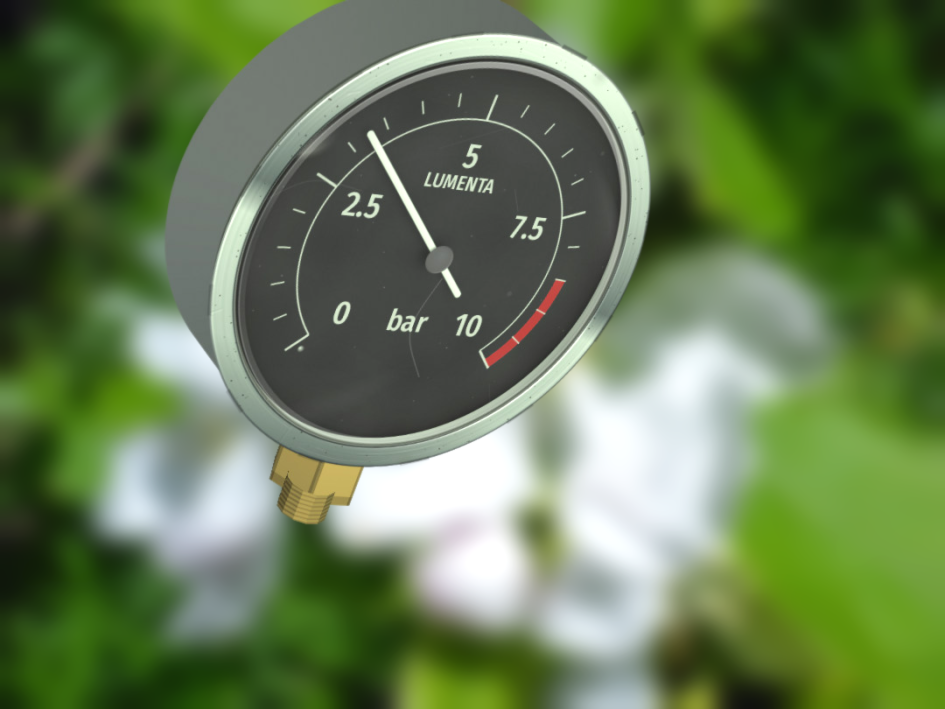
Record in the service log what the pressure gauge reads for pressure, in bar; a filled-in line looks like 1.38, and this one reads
3.25
